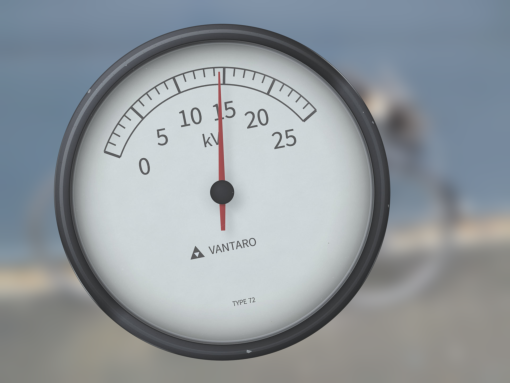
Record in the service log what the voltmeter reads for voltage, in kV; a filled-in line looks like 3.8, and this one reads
14.5
